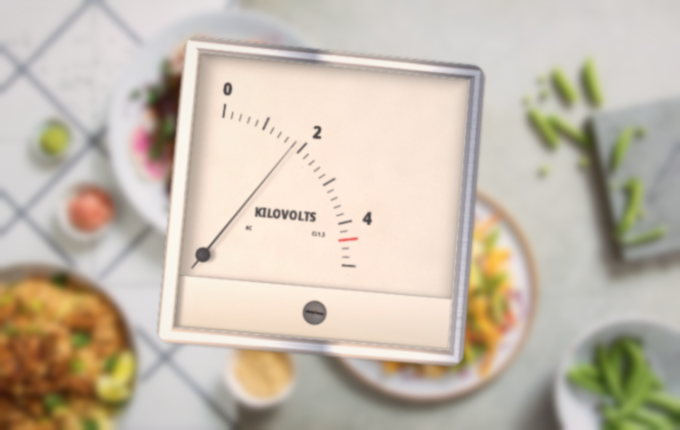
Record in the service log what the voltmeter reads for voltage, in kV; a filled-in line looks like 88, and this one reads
1.8
